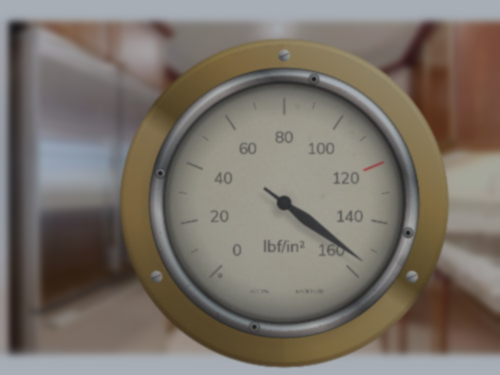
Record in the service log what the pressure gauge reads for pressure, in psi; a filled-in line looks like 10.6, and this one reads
155
